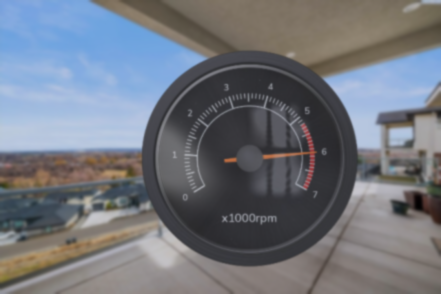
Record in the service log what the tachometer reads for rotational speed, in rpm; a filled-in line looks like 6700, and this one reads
6000
